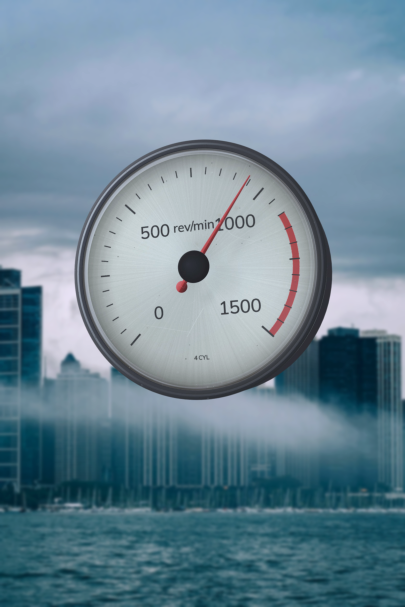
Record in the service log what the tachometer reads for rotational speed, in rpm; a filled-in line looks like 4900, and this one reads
950
